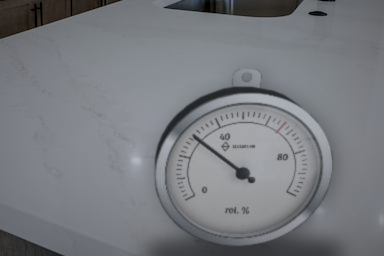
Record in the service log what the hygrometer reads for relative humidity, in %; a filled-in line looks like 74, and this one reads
30
